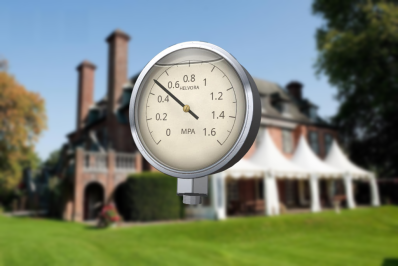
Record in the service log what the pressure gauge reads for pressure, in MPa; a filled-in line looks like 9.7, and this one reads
0.5
